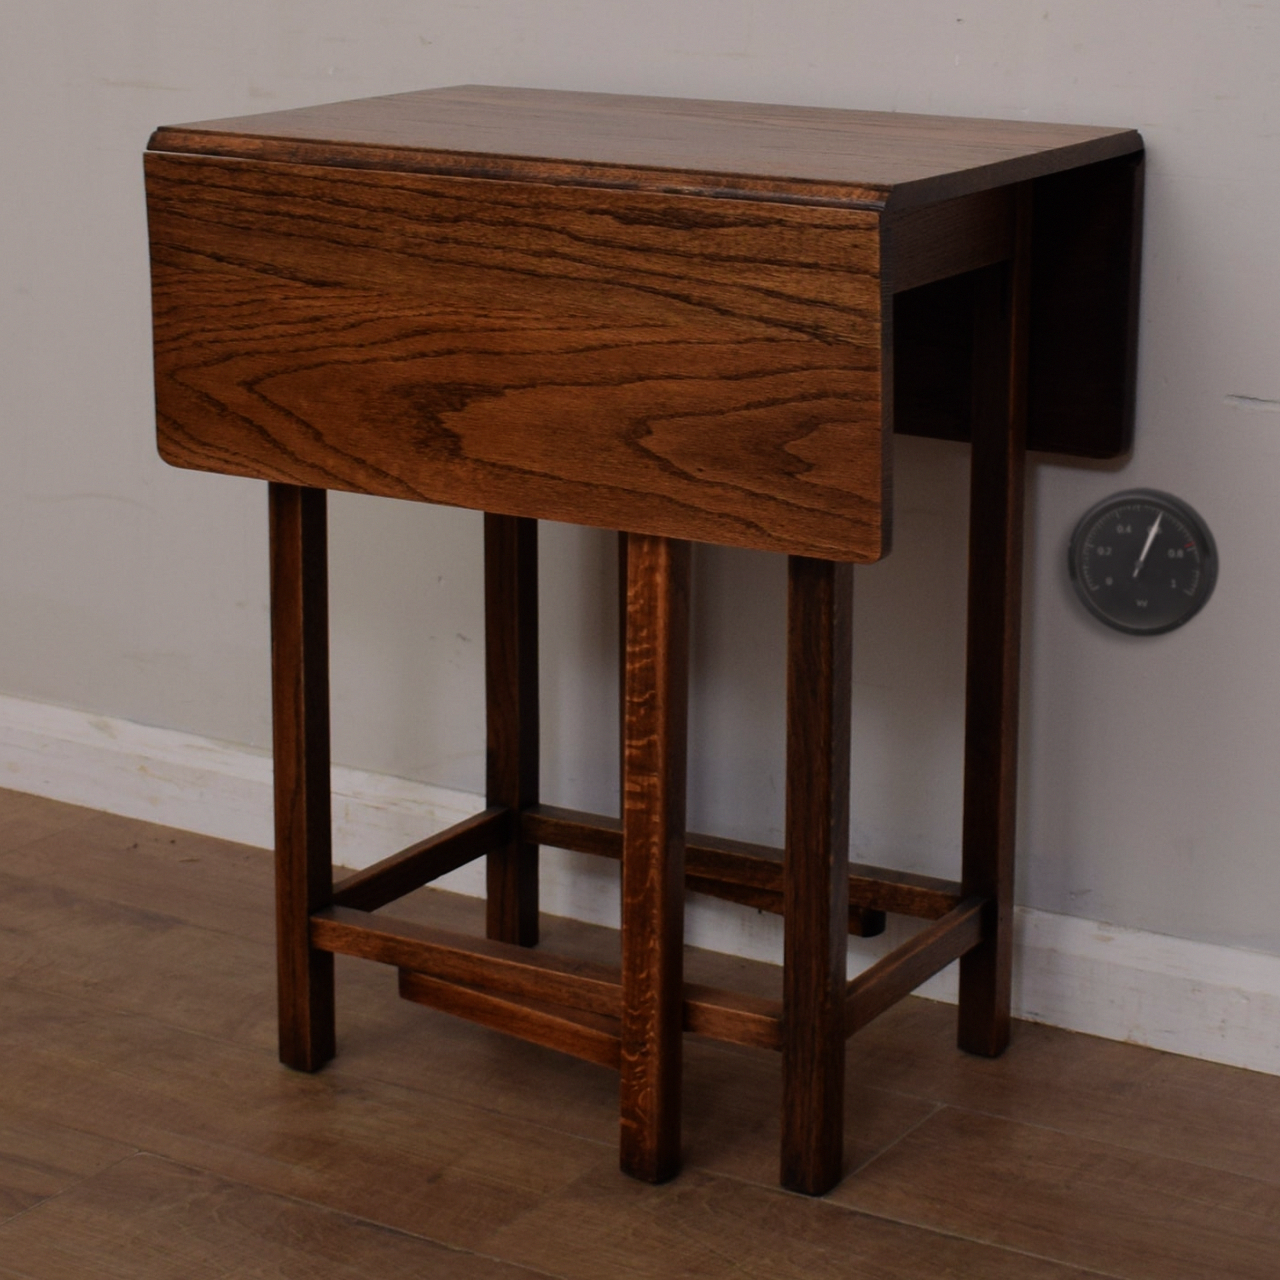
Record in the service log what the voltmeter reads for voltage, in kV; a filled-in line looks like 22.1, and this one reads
0.6
